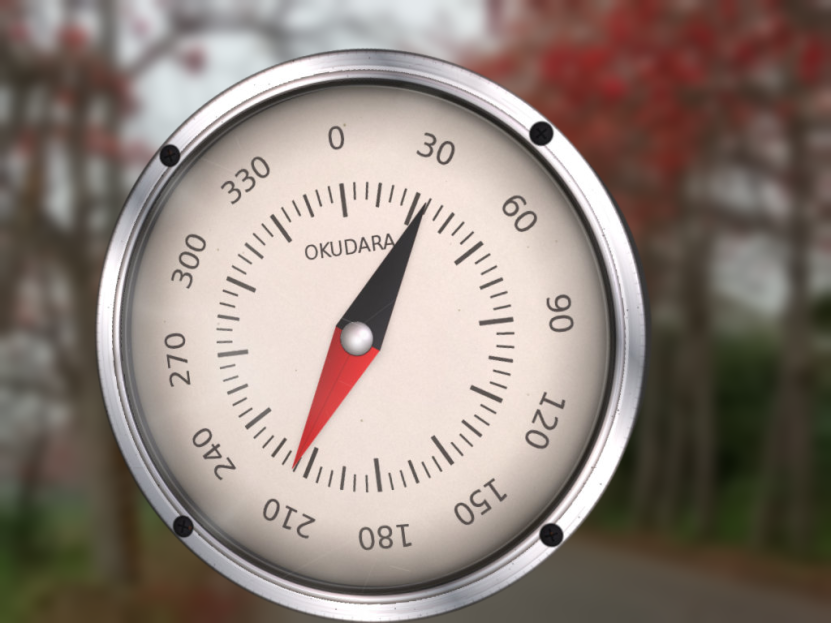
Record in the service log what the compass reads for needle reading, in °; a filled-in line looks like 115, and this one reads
215
